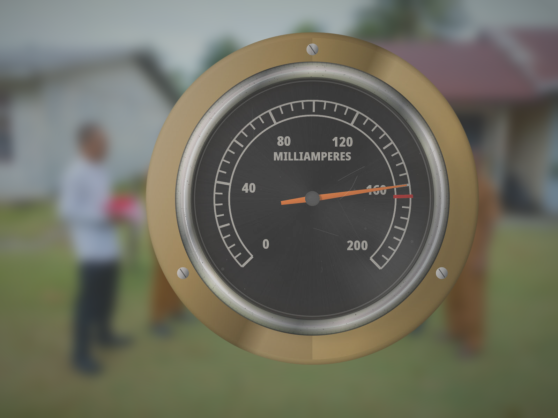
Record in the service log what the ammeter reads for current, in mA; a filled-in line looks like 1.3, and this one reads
160
